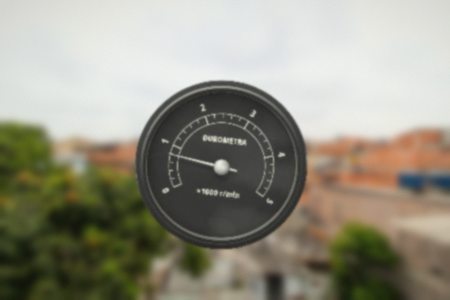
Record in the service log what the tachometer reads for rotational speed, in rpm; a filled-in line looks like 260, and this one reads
800
